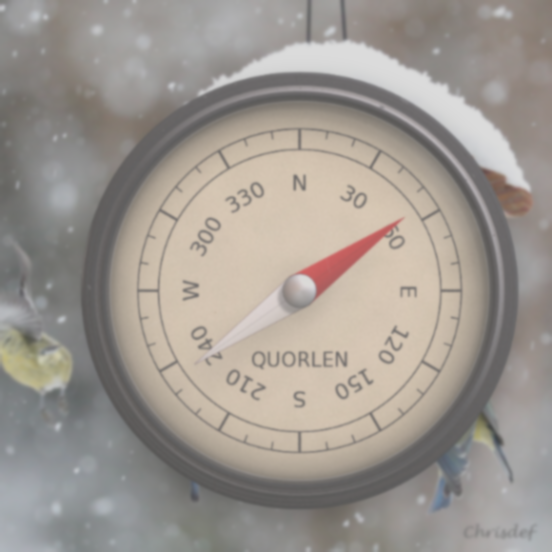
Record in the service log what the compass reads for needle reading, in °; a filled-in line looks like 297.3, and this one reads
55
